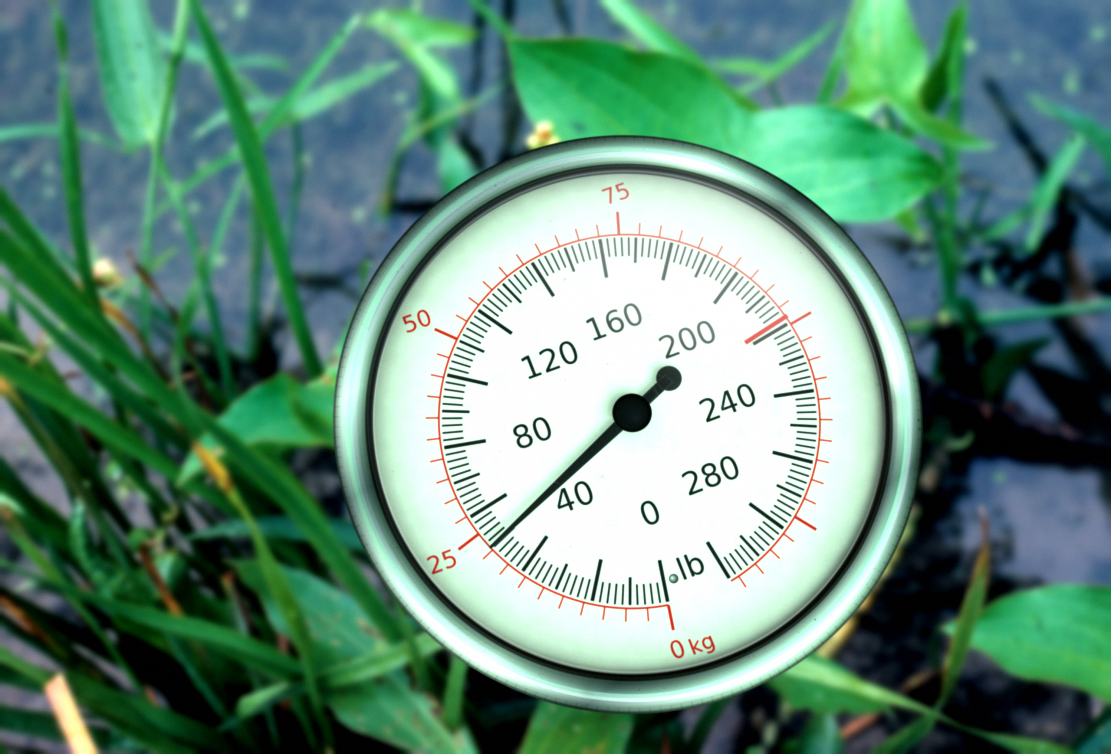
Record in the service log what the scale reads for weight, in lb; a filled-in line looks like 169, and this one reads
50
